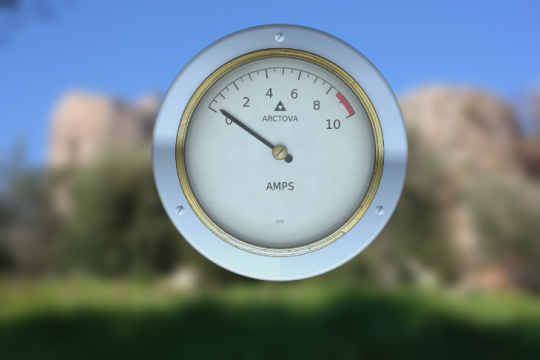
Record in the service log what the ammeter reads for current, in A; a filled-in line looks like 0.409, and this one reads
0.25
